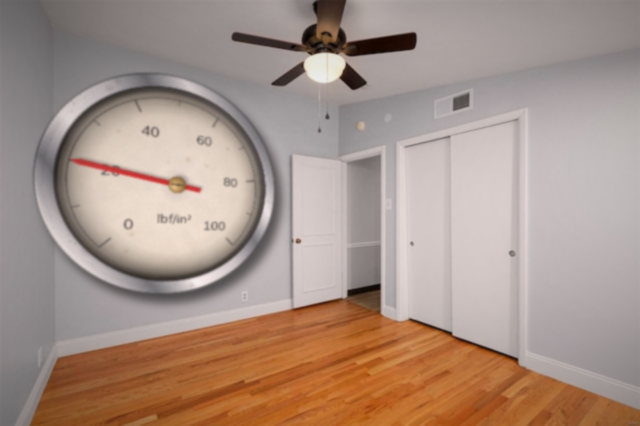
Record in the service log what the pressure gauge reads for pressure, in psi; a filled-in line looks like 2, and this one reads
20
